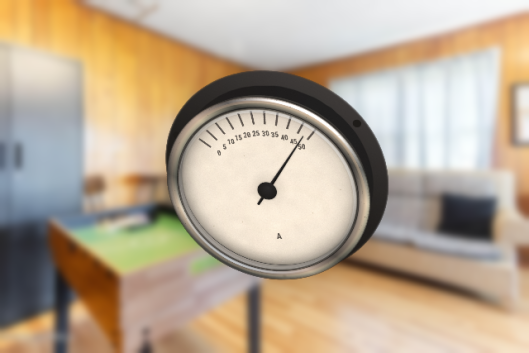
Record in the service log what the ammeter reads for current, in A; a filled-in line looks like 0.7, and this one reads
47.5
